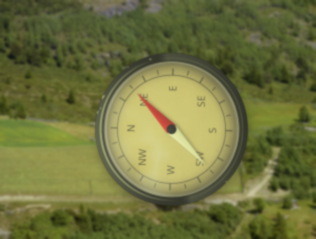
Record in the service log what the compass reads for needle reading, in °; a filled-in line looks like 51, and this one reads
45
